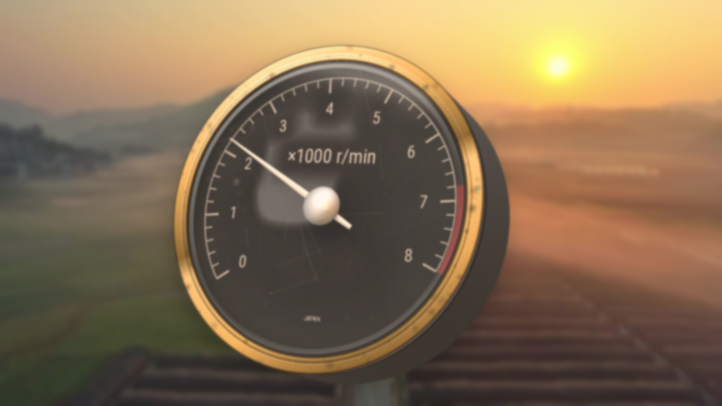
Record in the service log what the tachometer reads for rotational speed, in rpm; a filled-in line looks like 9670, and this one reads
2200
